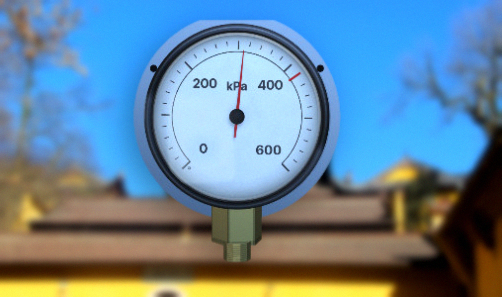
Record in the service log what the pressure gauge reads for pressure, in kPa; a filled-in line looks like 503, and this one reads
310
